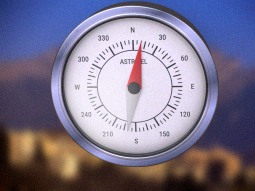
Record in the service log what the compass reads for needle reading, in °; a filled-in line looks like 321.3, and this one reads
10
